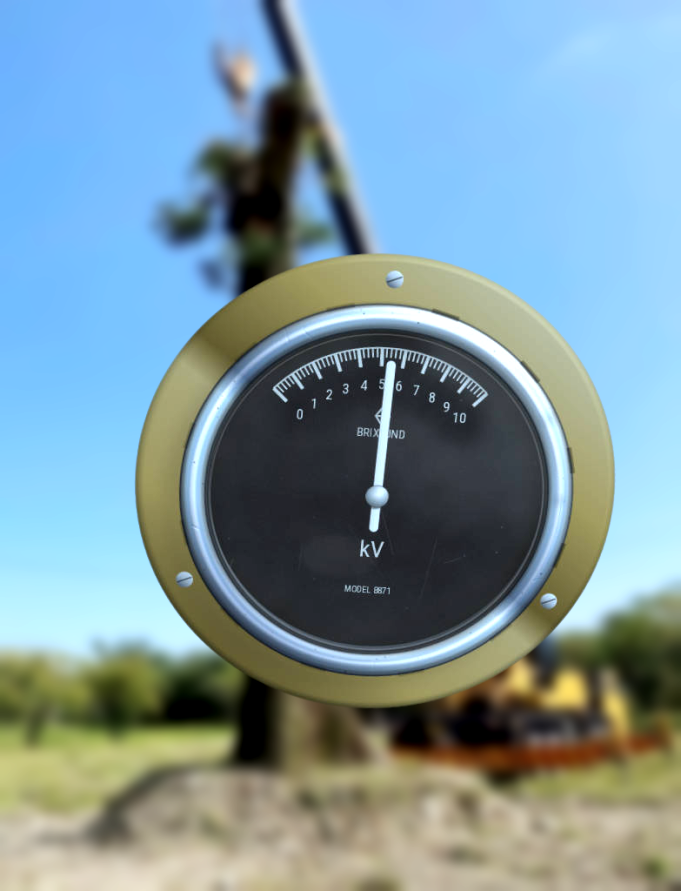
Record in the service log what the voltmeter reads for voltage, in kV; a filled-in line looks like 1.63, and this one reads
5.4
